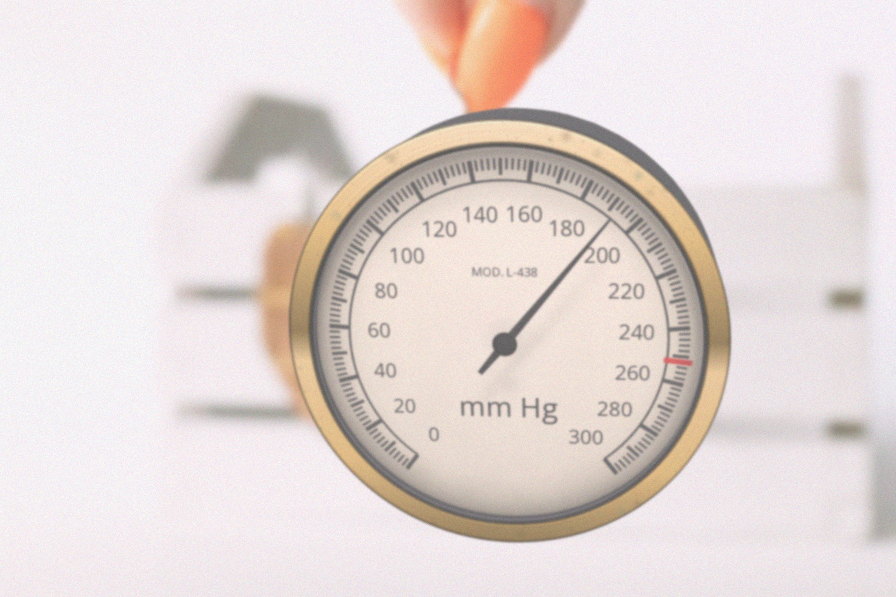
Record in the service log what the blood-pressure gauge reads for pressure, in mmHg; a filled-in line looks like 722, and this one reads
192
